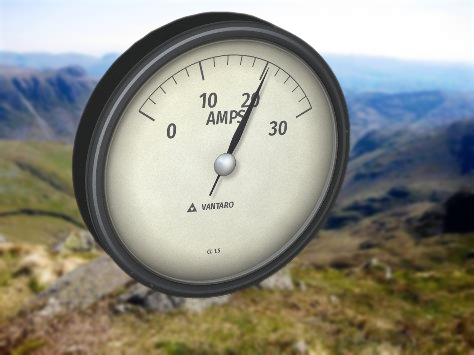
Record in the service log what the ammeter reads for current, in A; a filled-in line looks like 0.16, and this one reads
20
